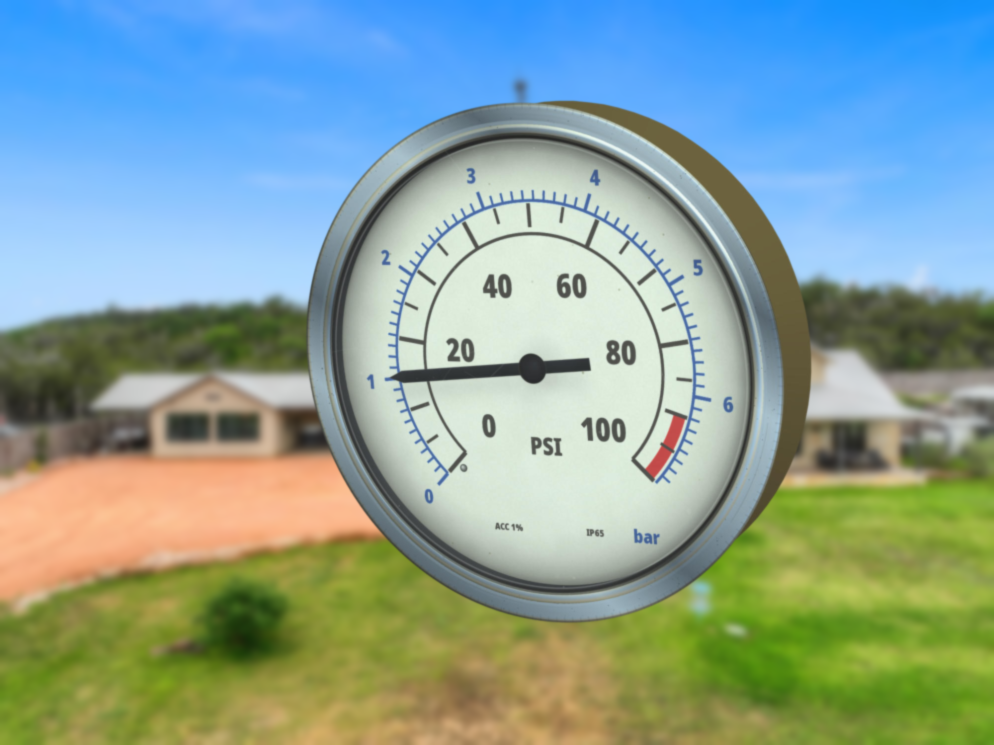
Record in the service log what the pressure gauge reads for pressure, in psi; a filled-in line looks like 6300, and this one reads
15
